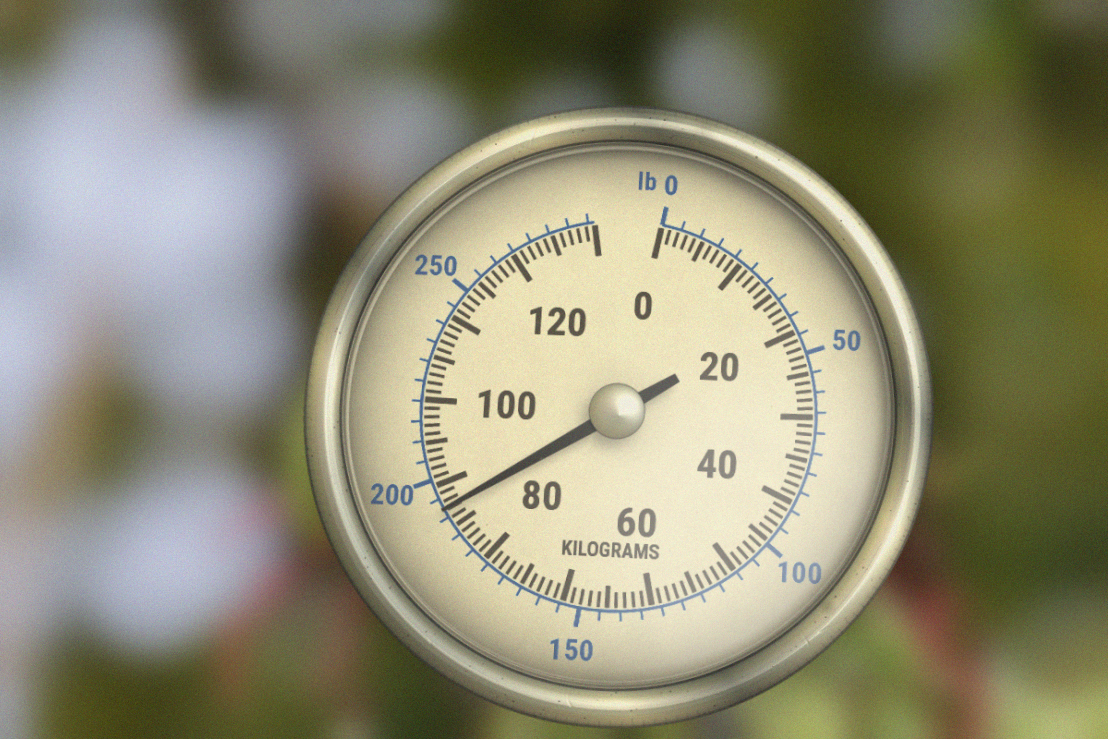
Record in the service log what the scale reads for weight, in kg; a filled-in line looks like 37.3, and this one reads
87
